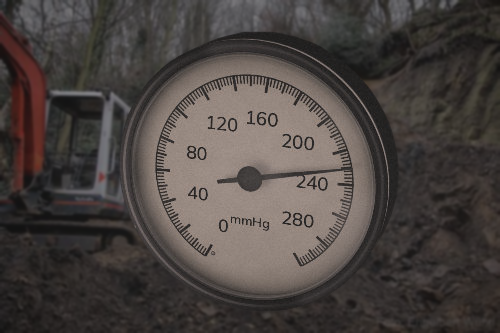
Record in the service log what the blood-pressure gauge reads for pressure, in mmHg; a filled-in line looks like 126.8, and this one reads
230
